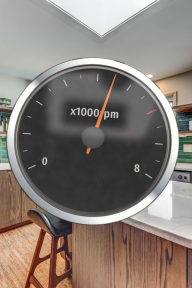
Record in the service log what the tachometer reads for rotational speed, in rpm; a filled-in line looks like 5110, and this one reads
4500
